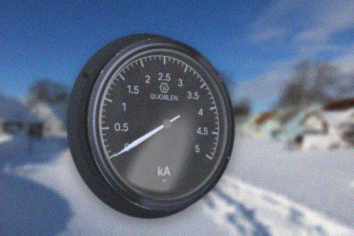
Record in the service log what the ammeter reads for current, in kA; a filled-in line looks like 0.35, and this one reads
0
